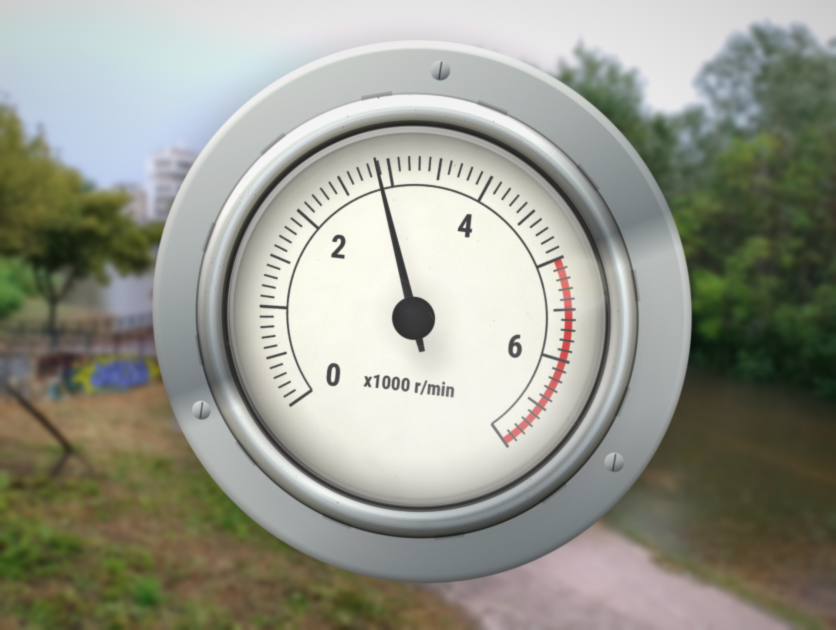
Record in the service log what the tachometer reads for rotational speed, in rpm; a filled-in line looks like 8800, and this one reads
2900
